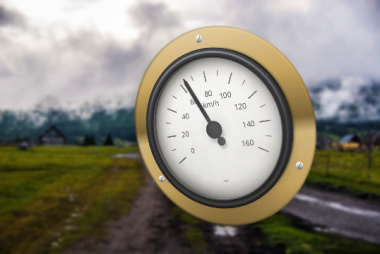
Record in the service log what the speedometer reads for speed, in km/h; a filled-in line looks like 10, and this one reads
65
